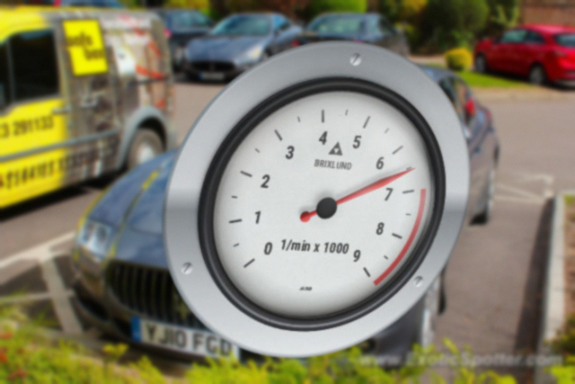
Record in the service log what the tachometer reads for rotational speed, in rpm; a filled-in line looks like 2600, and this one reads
6500
